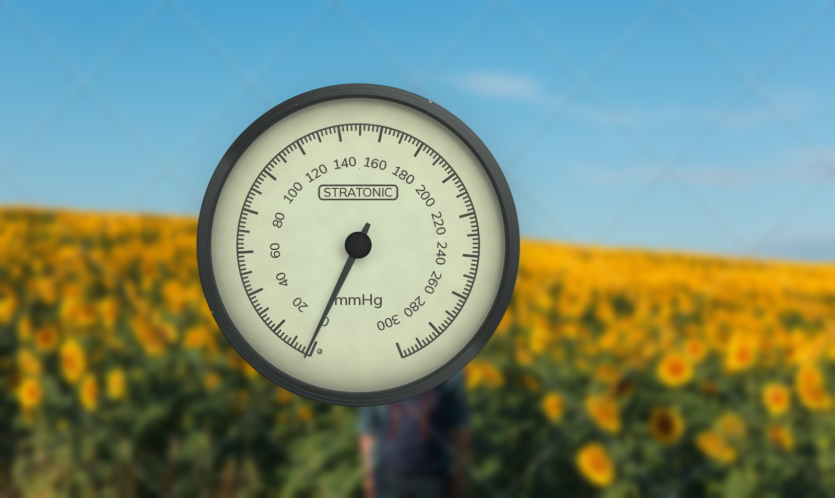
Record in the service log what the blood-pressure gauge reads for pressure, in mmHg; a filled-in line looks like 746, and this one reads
2
